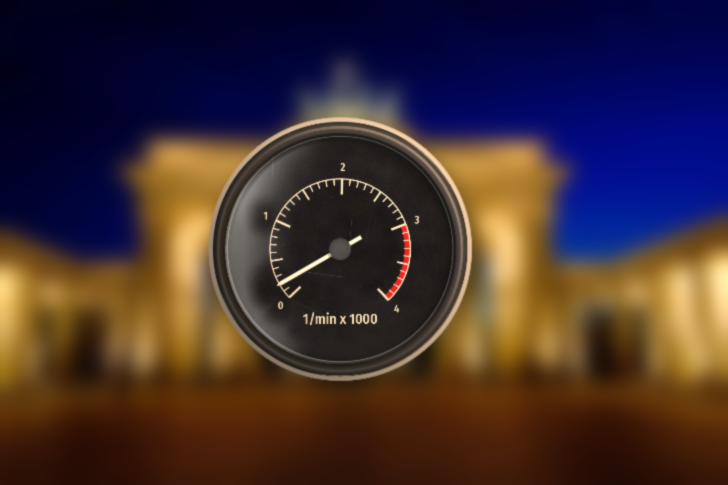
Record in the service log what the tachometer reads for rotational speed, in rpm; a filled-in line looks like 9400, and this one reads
200
